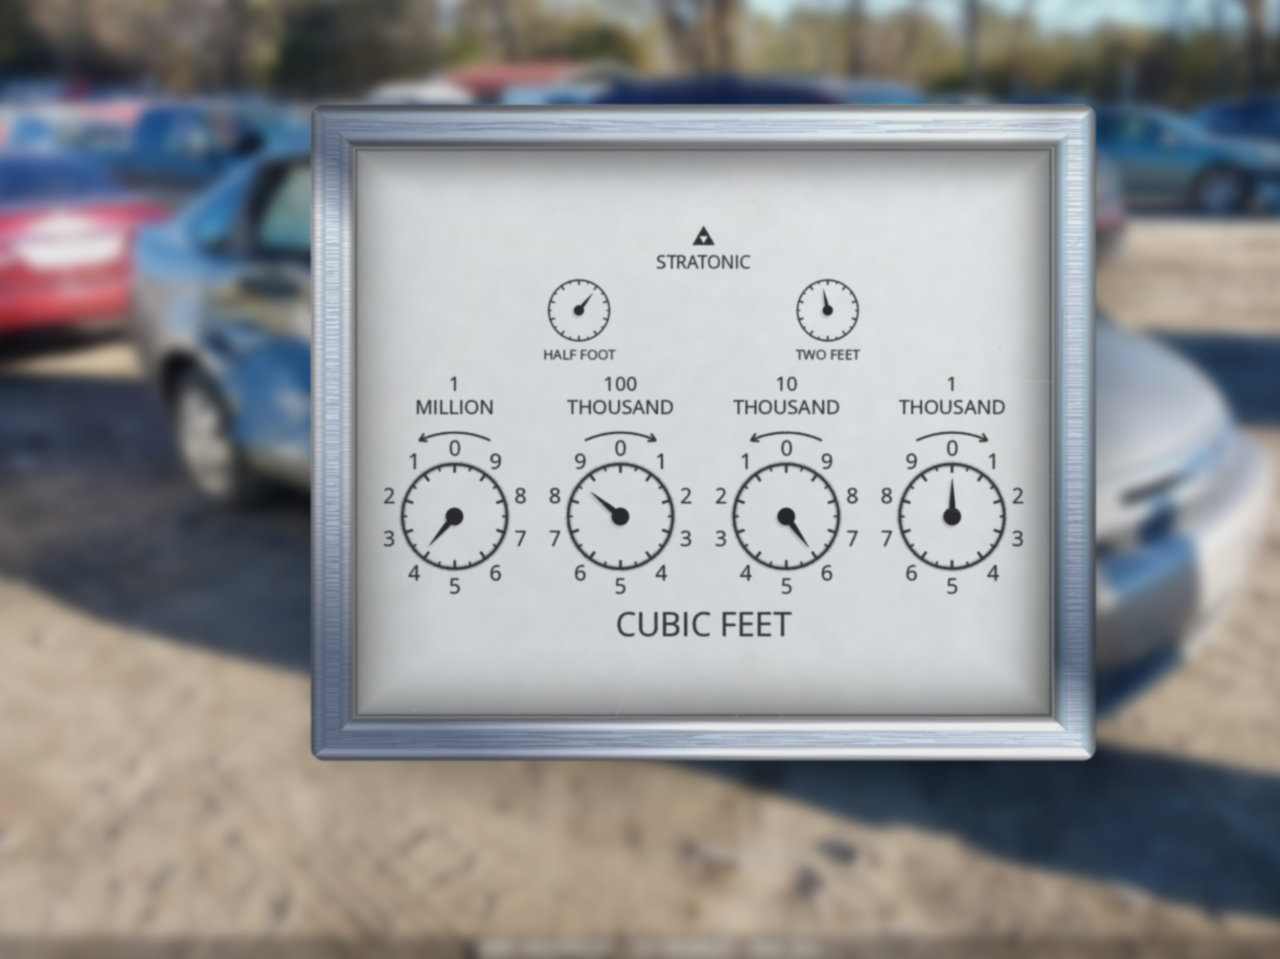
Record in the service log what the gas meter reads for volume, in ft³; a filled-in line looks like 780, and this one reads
386000
